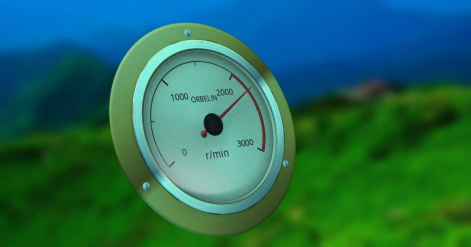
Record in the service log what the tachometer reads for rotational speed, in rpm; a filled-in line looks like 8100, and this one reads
2250
